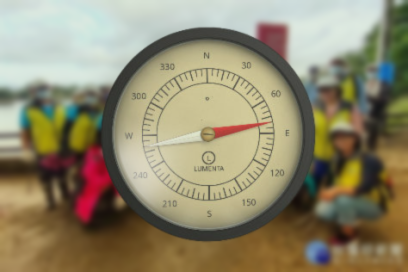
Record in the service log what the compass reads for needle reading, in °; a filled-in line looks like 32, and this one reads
80
